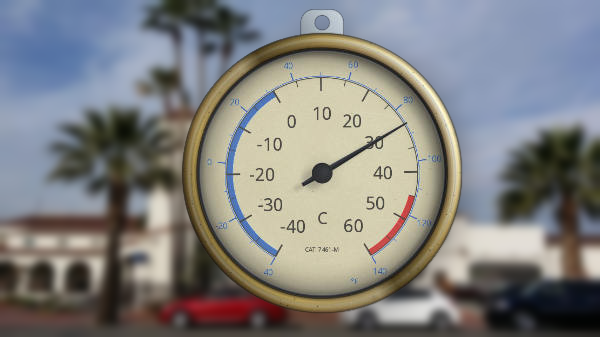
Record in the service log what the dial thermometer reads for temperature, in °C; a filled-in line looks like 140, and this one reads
30
